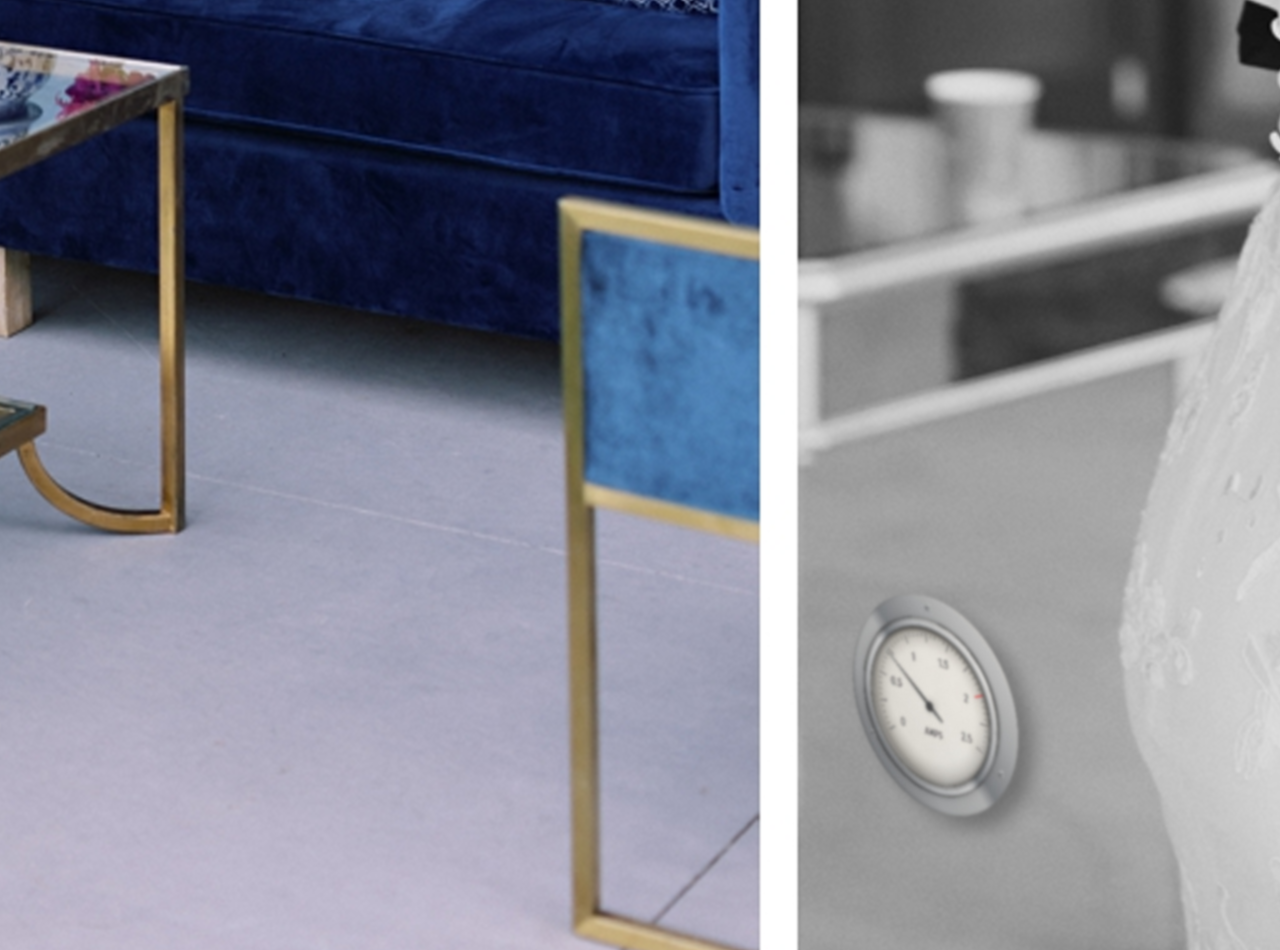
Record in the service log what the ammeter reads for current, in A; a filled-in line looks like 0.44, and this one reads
0.75
